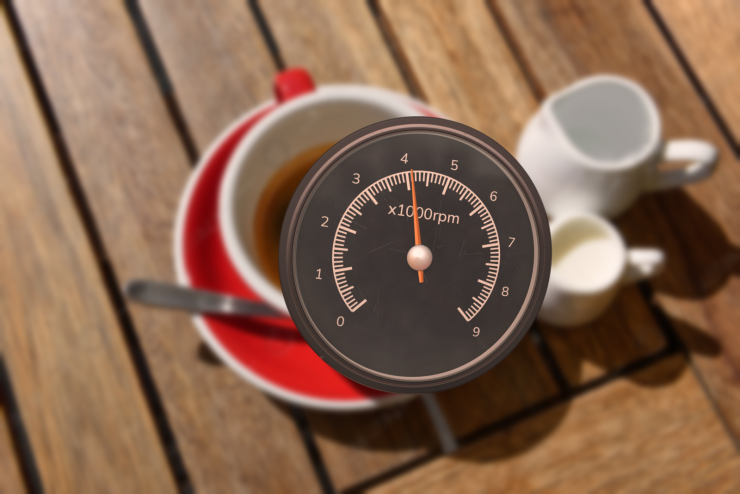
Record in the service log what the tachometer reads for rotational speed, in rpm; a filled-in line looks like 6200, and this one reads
4100
